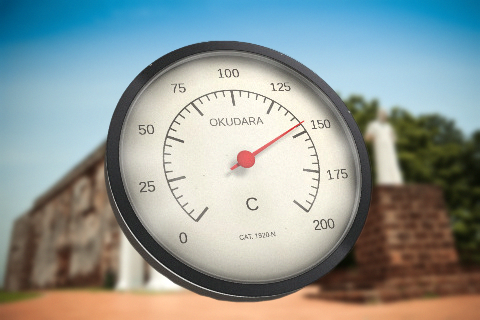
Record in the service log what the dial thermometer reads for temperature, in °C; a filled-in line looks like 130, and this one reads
145
